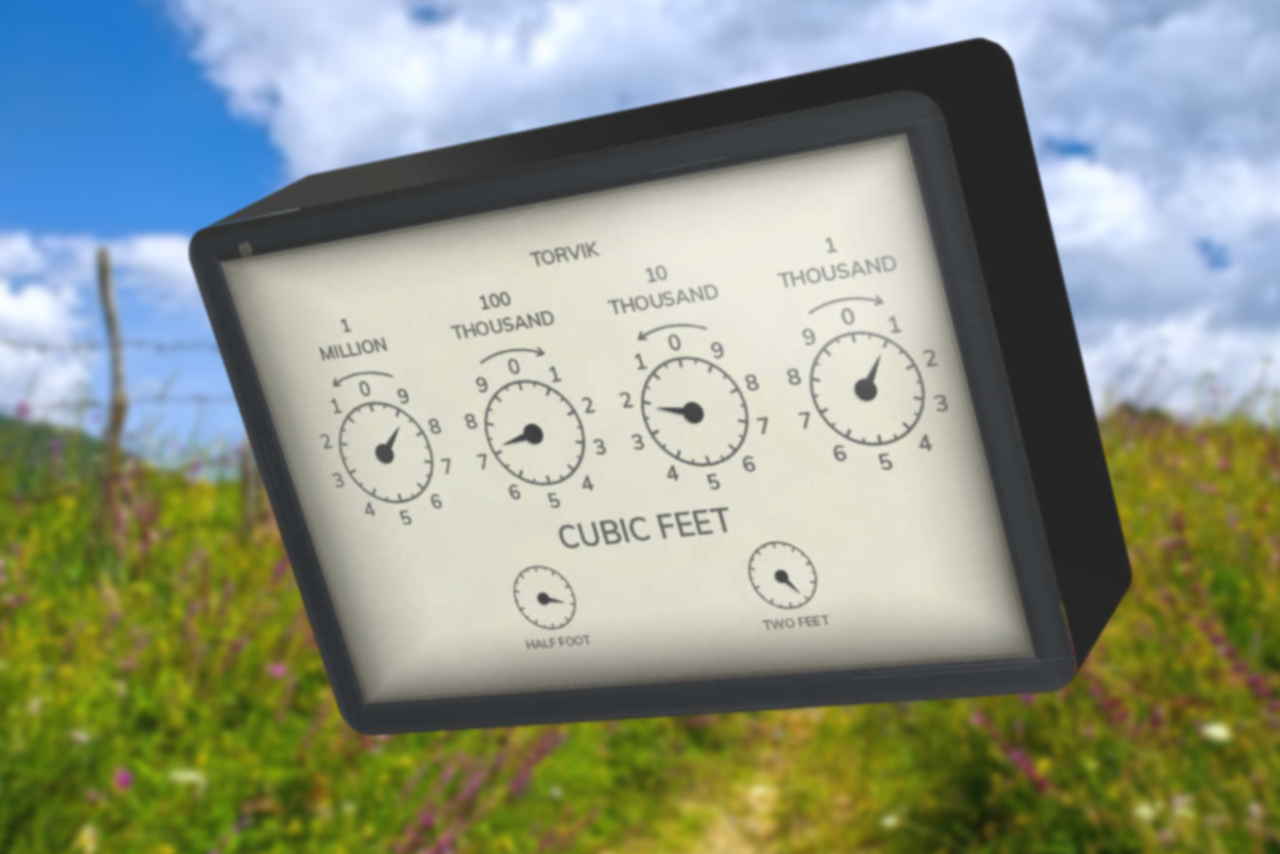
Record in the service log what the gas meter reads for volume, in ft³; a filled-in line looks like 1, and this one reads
872100
